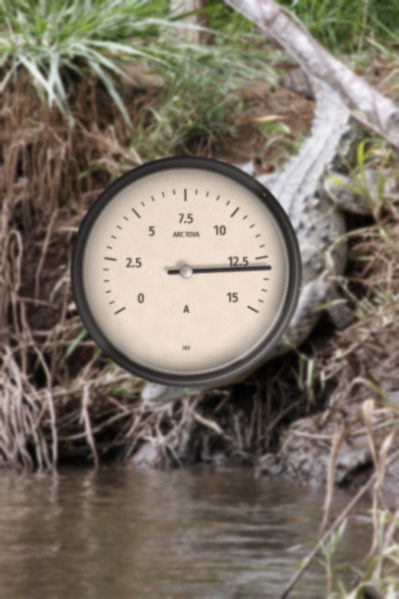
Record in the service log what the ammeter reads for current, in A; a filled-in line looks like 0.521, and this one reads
13
